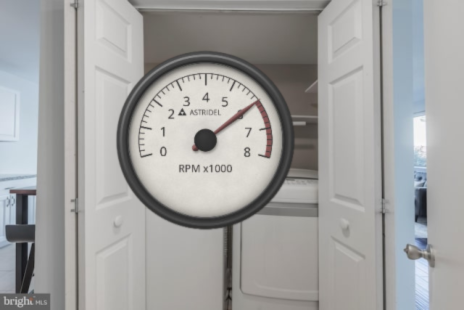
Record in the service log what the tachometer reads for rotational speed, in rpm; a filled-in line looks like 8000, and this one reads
6000
